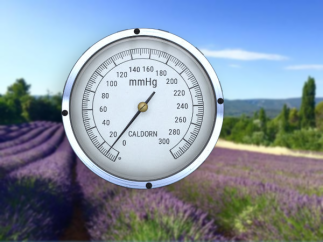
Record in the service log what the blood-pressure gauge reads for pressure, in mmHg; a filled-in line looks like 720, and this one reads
10
